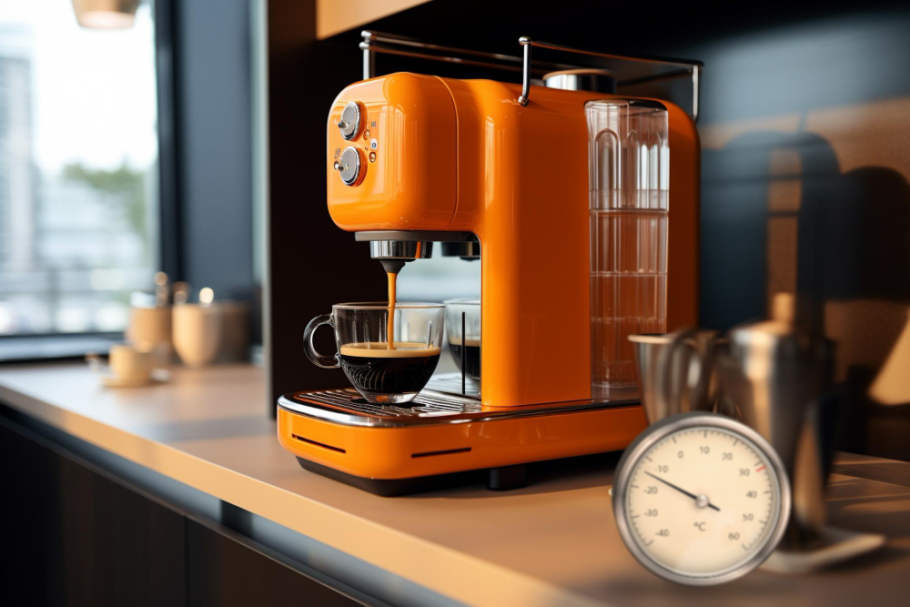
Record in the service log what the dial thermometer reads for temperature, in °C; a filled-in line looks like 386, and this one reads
-14
